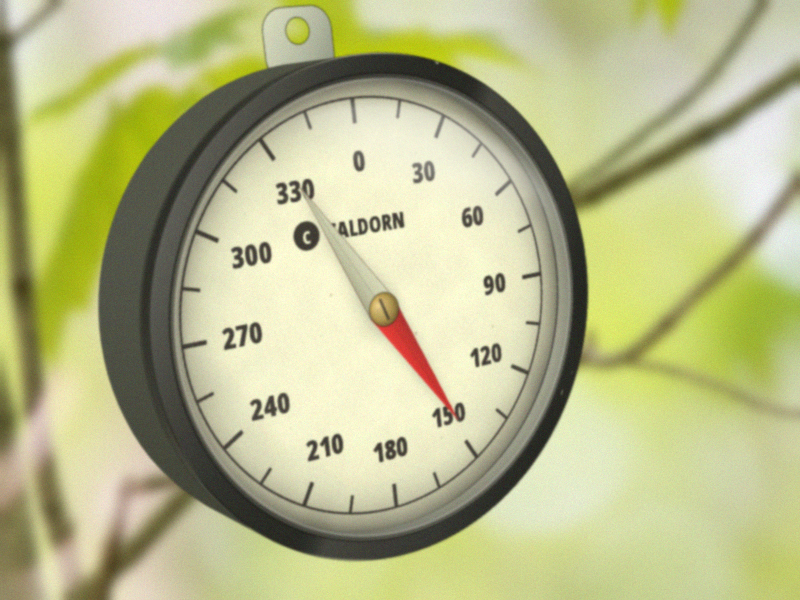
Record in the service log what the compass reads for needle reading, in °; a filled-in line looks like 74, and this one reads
150
